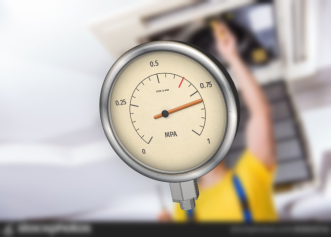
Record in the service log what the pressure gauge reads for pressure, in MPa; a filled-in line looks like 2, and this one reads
0.8
